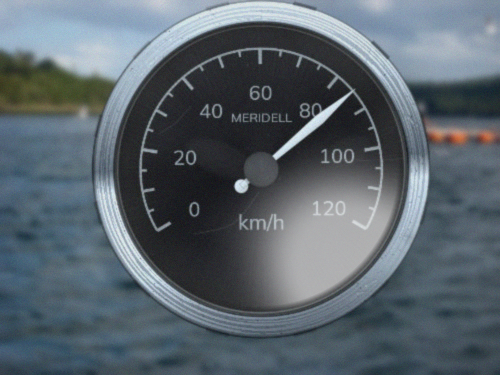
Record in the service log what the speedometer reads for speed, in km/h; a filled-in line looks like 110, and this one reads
85
